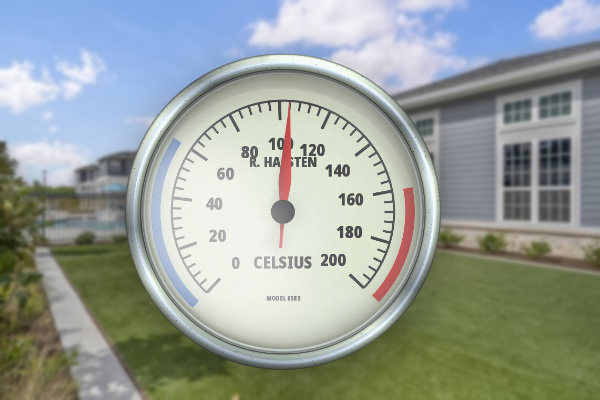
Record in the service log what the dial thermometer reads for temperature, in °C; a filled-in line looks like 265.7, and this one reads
104
